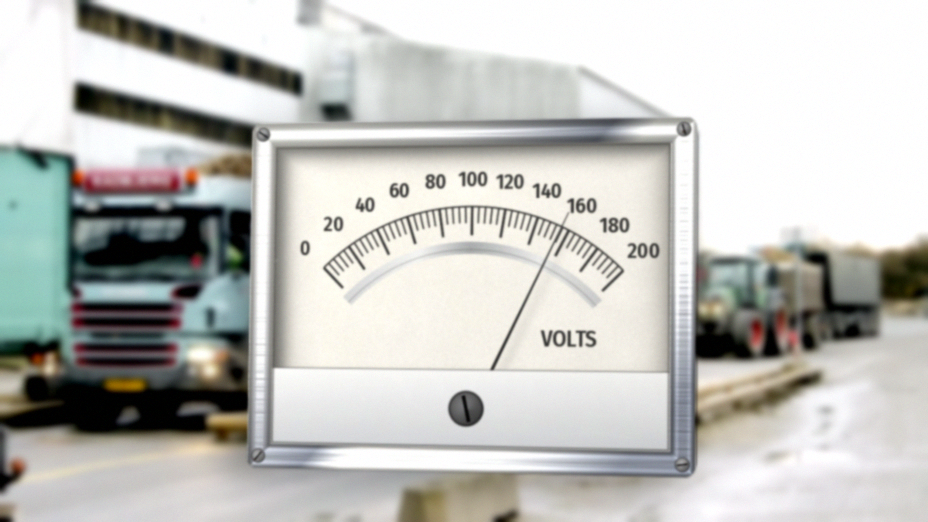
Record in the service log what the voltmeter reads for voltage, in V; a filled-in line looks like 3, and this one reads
156
